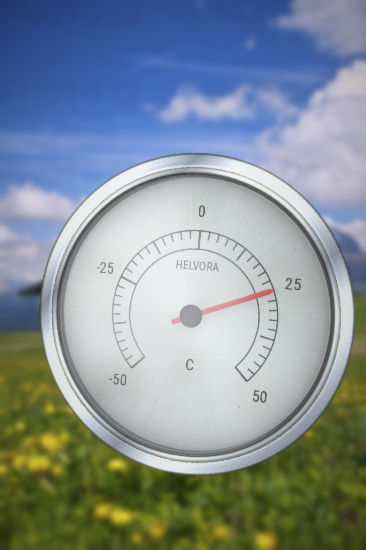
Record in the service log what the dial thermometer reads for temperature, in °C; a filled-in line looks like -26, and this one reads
25
